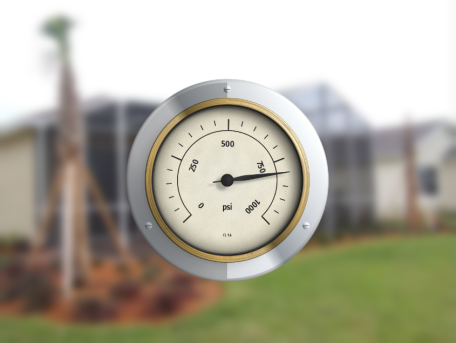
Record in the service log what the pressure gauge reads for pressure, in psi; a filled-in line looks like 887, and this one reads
800
